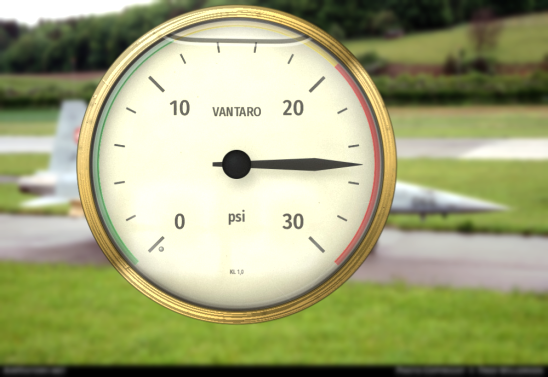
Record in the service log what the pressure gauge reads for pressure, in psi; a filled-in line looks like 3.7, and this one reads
25
